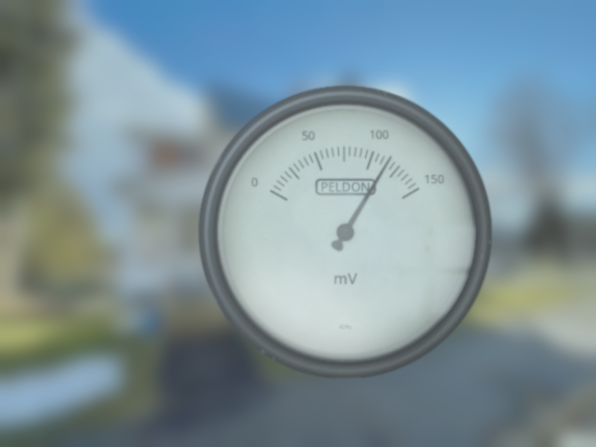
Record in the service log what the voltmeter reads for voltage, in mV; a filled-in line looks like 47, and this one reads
115
